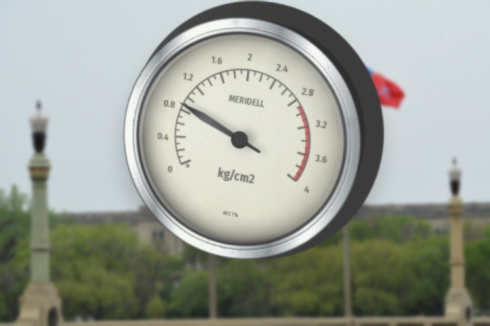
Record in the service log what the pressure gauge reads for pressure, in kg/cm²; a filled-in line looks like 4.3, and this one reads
0.9
